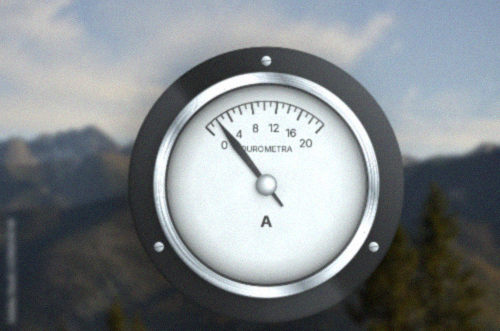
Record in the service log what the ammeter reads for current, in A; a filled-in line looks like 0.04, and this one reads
2
